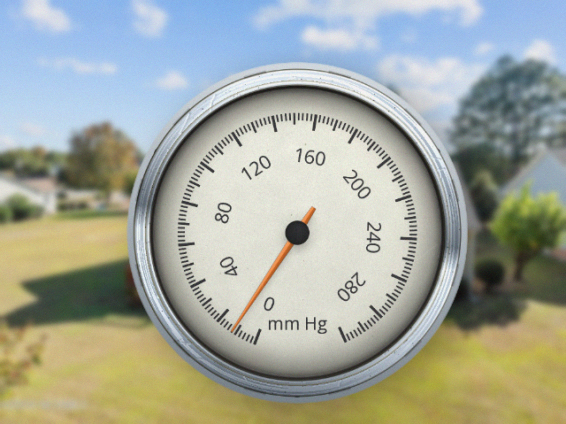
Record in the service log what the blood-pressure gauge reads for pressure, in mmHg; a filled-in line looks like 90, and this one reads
12
